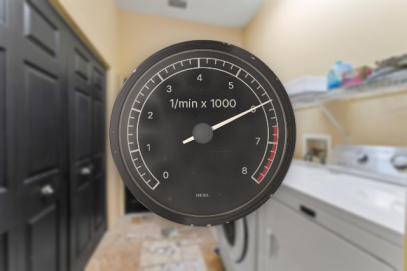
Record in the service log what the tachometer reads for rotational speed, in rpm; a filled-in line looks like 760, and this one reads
6000
